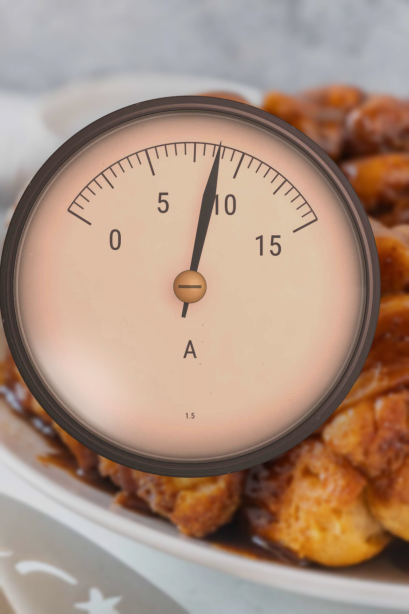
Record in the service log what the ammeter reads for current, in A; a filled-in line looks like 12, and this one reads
8.75
